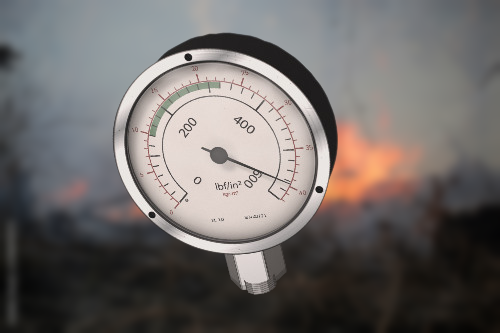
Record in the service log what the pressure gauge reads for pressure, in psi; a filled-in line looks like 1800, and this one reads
560
